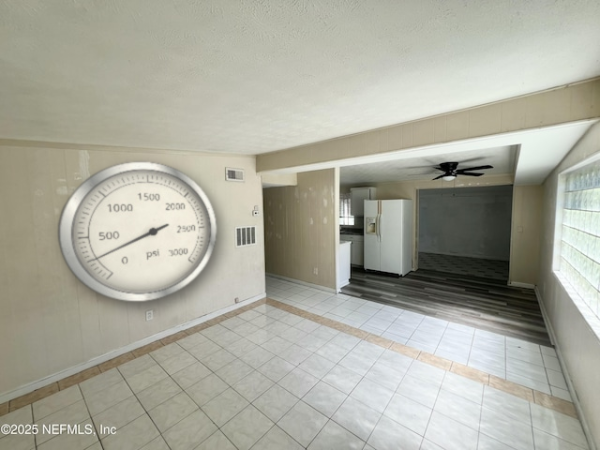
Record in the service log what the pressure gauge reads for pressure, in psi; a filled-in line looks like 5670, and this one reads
250
